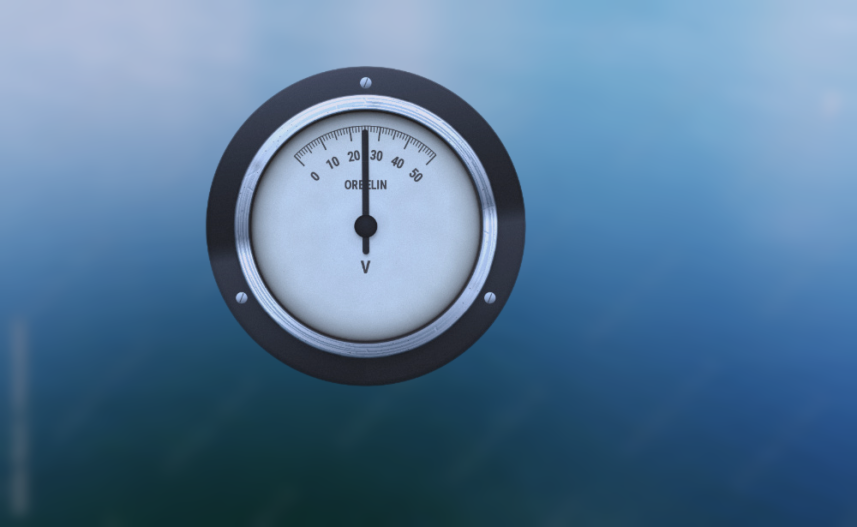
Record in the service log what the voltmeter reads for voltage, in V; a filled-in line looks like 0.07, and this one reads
25
